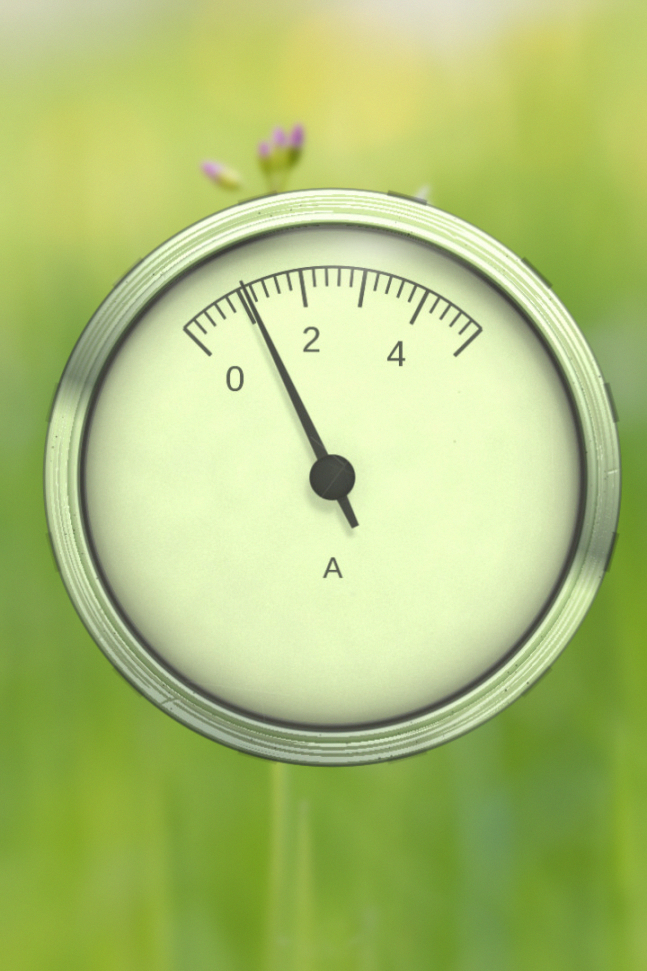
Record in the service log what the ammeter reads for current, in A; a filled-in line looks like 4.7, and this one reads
1.1
